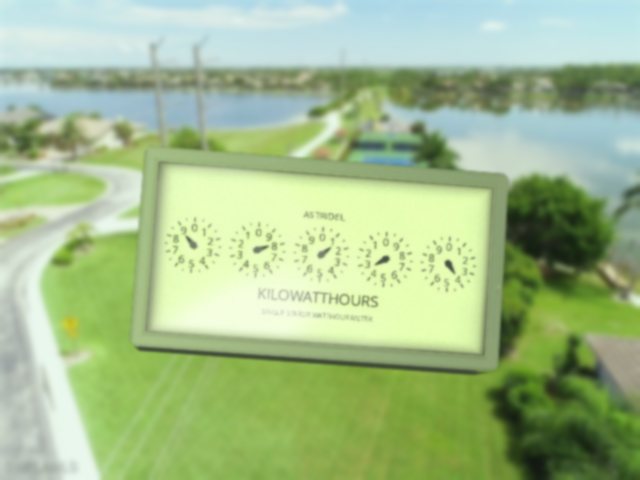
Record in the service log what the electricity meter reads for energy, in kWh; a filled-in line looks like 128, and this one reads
88134
